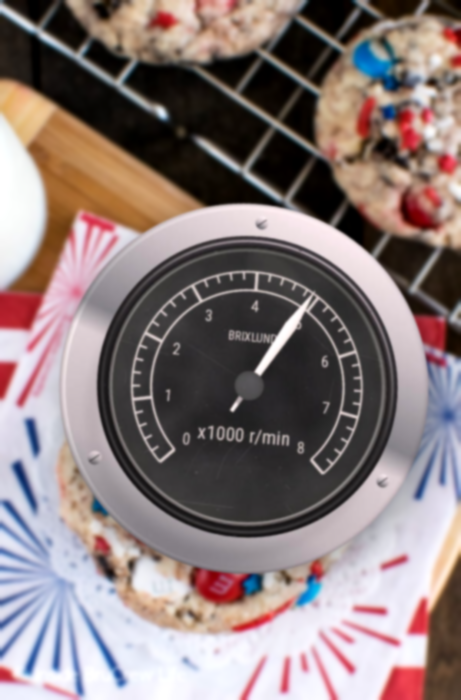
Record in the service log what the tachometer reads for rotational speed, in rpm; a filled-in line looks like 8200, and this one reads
4900
